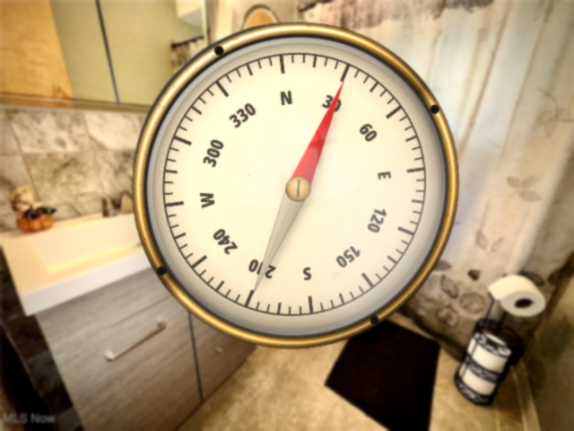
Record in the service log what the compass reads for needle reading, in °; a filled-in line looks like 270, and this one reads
30
